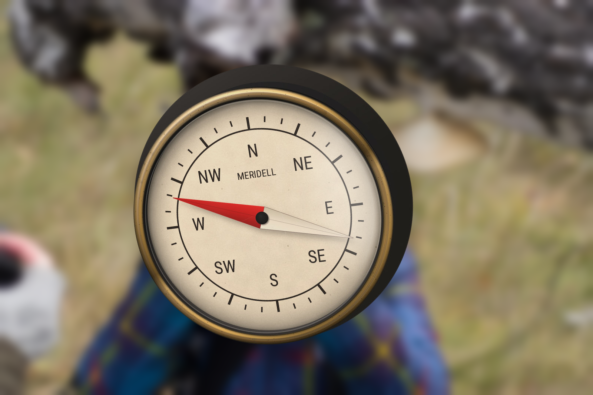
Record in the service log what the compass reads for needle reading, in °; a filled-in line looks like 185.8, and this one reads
290
